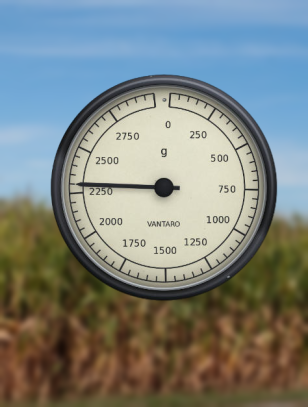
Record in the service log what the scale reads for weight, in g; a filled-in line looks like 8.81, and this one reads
2300
